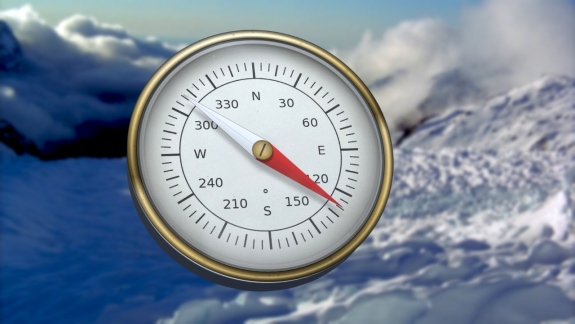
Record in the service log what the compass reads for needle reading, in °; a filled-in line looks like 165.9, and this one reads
130
